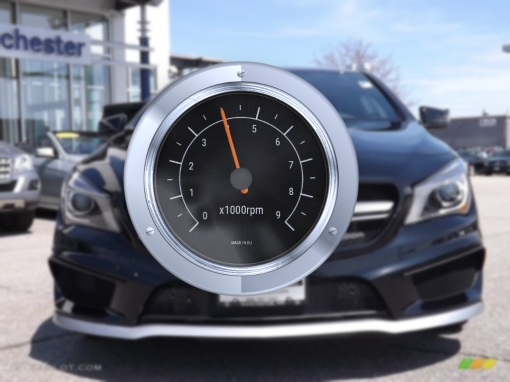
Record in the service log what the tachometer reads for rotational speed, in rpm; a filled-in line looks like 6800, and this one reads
4000
